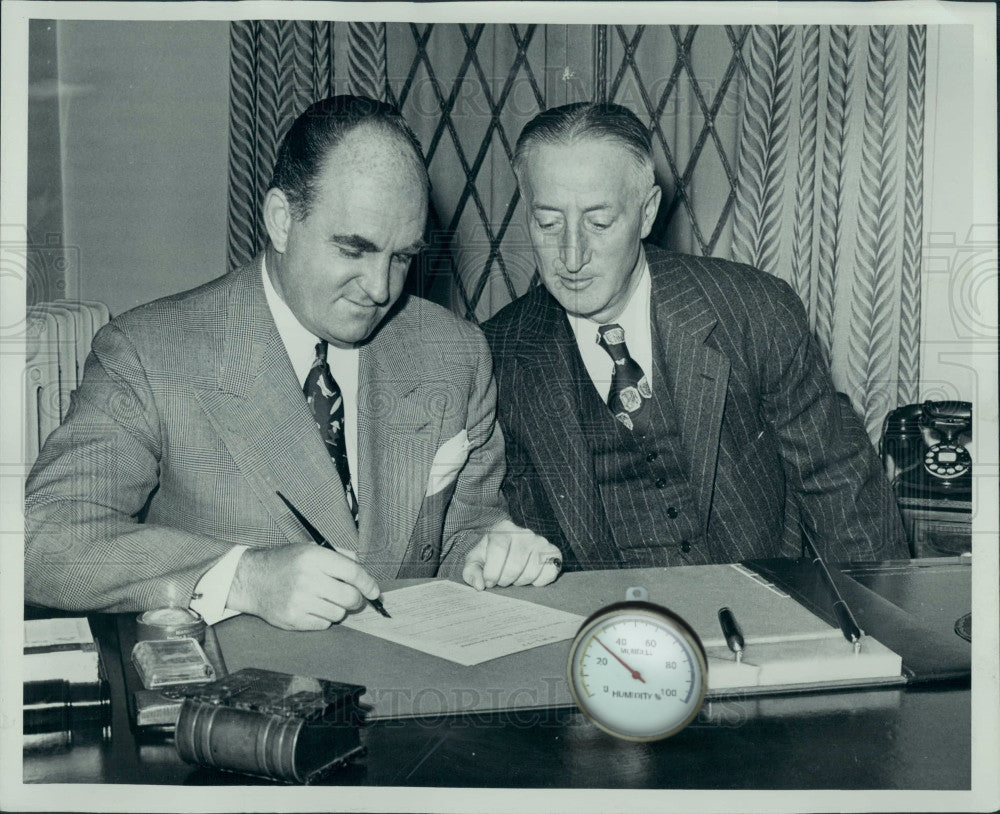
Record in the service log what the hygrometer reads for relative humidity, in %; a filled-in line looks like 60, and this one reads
30
